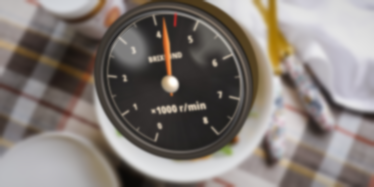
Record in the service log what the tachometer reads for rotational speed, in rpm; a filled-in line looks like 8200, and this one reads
4250
